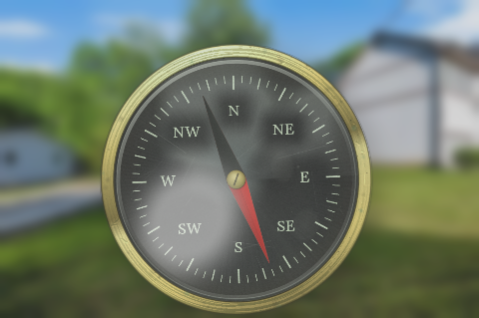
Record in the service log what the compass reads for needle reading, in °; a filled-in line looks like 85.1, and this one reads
160
